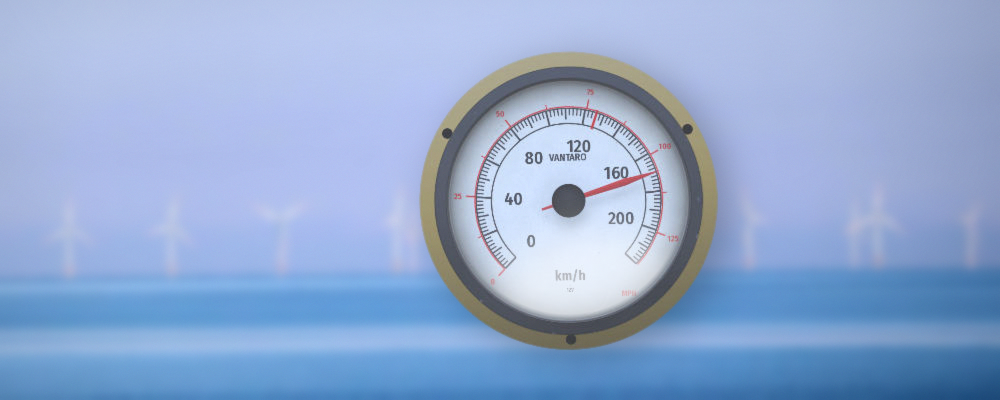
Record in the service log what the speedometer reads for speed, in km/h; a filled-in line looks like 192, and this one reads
170
